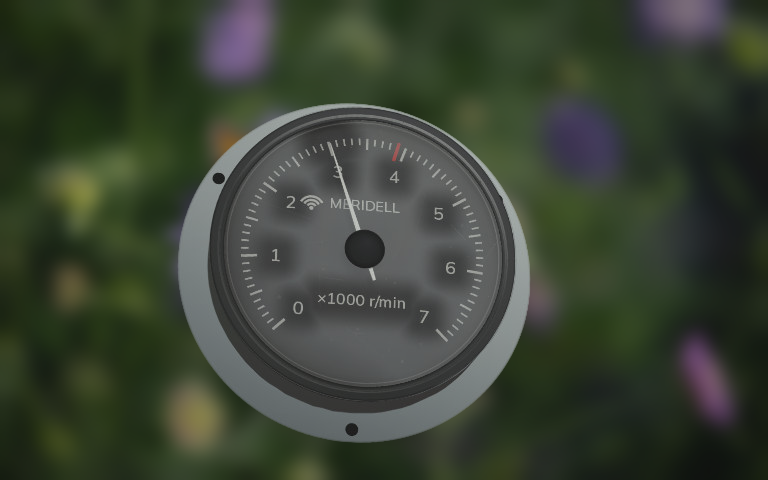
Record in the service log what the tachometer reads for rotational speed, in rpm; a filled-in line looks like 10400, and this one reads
3000
